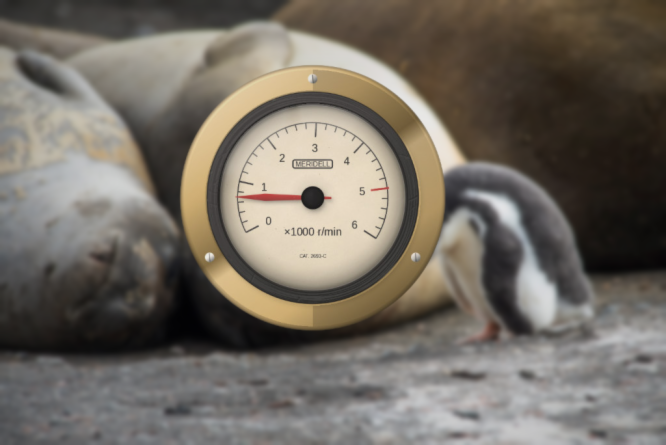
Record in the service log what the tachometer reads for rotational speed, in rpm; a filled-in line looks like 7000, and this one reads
700
